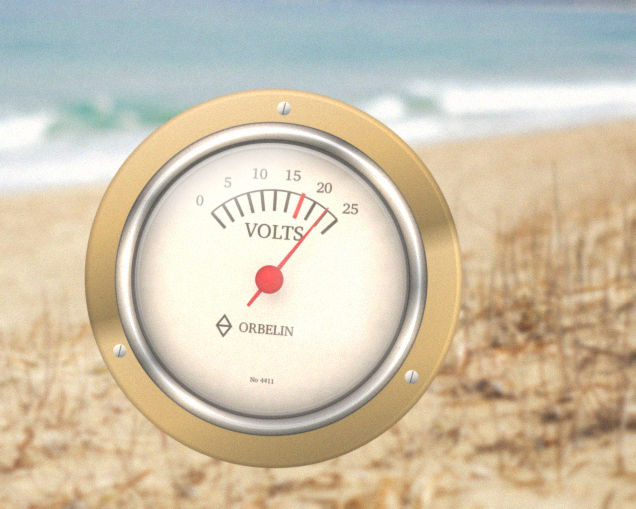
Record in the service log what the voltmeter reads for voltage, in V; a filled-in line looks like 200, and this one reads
22.5
